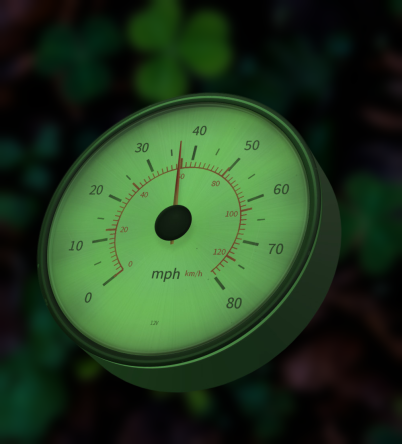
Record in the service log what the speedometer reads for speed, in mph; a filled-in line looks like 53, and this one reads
37.5
